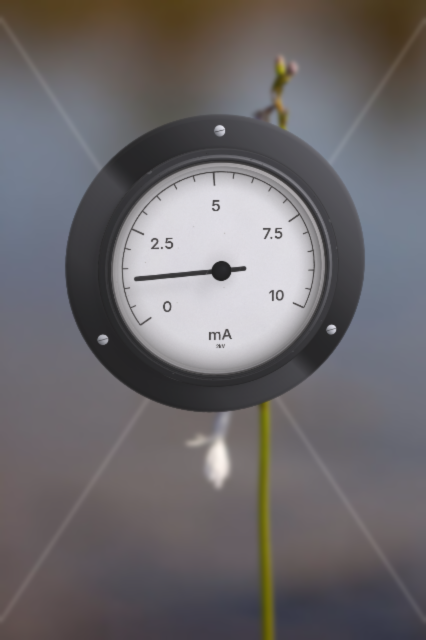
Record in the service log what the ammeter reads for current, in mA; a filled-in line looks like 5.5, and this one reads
1.25
